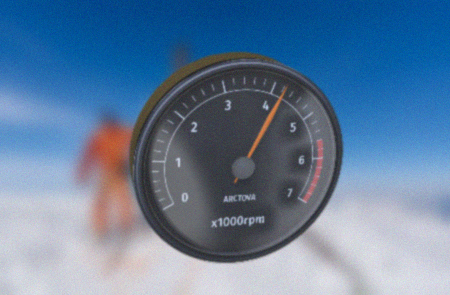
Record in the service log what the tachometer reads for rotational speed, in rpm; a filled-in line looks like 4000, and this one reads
4200
